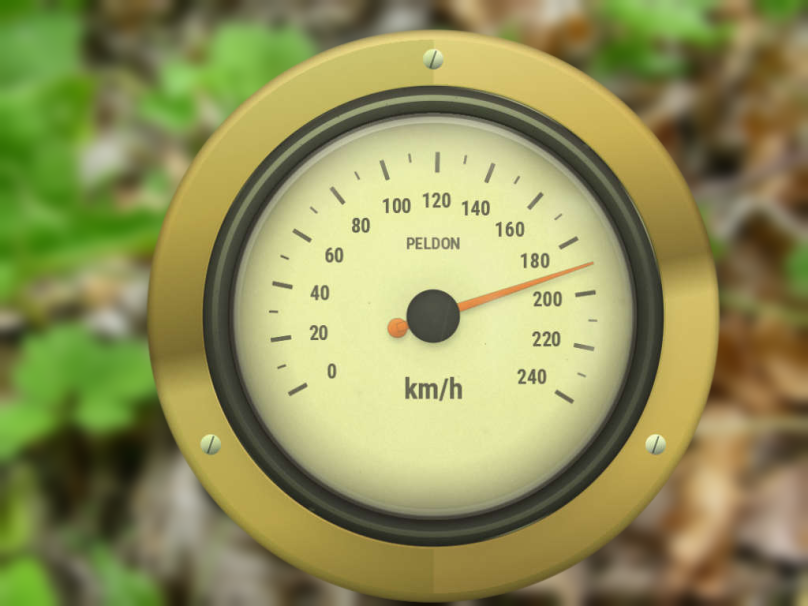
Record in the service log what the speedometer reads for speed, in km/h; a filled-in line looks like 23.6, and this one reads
190
